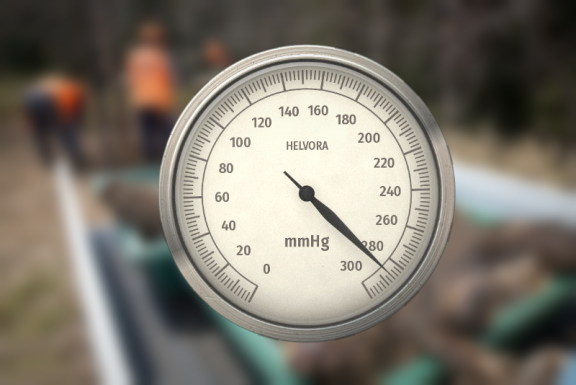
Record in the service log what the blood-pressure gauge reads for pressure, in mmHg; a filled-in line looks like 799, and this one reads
286
